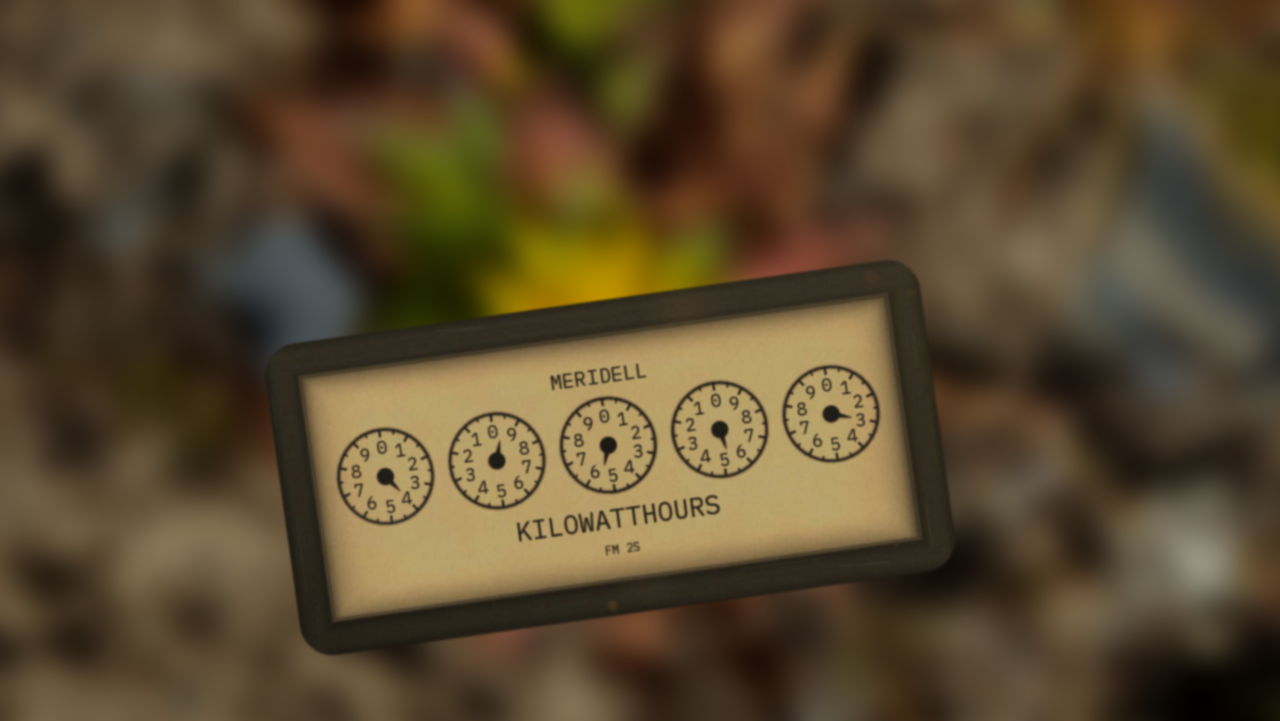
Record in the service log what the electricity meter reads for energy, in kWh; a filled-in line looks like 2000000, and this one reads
39553
